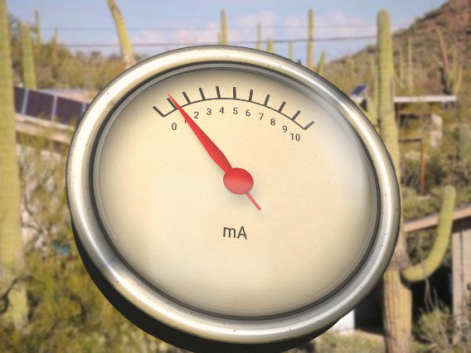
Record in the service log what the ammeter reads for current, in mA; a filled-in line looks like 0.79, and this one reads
1
